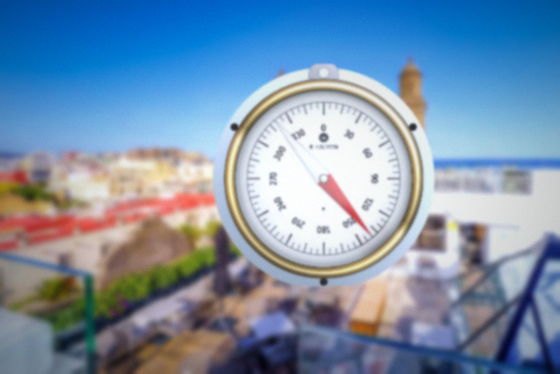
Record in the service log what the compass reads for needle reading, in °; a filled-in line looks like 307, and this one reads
140
